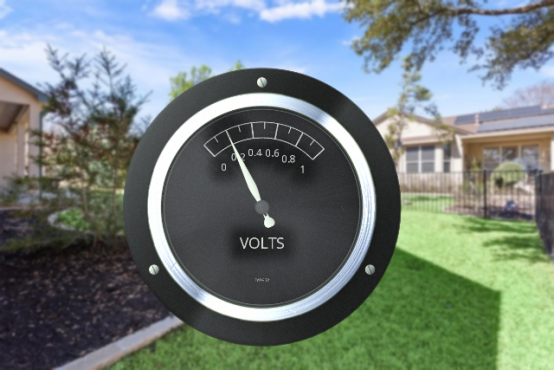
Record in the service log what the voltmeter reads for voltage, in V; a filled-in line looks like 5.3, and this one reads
0.2
